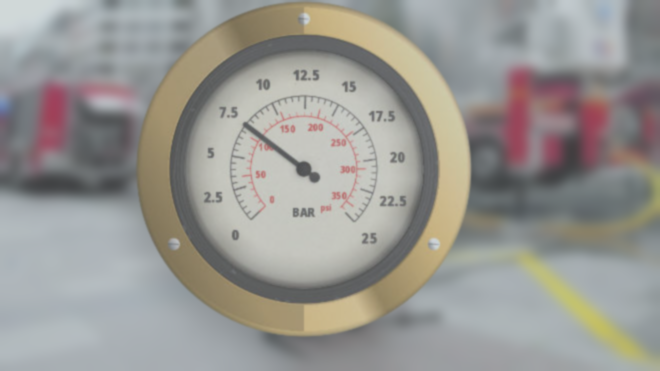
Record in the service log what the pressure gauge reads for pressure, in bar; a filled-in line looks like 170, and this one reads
7.5
